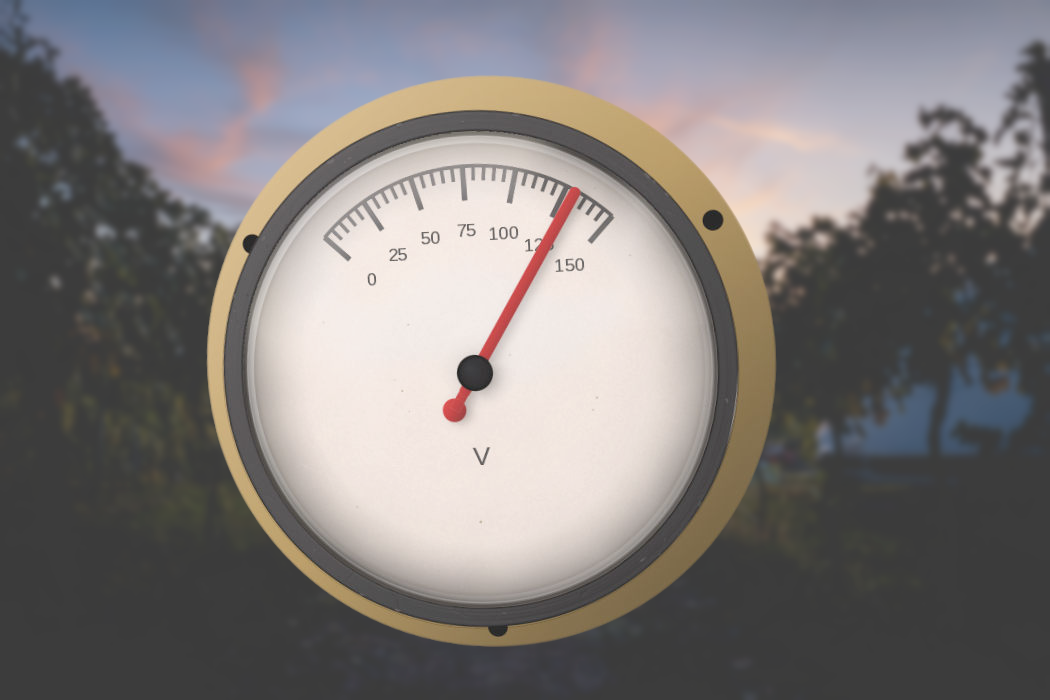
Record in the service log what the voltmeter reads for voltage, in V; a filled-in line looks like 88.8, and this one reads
130
